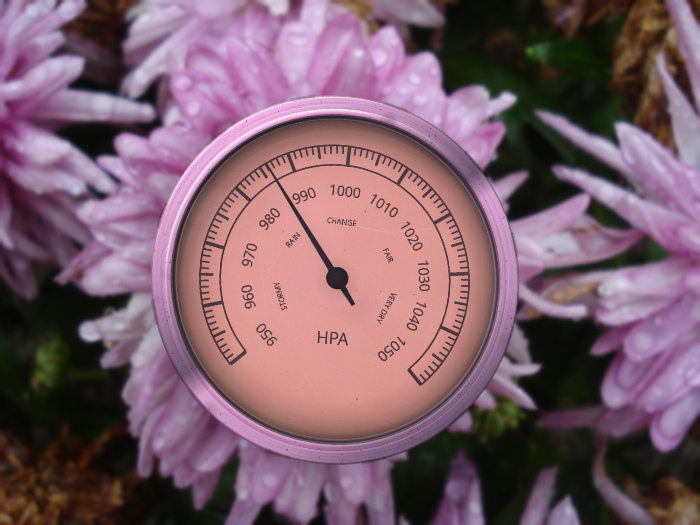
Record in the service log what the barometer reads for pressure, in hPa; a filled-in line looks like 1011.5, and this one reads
986
